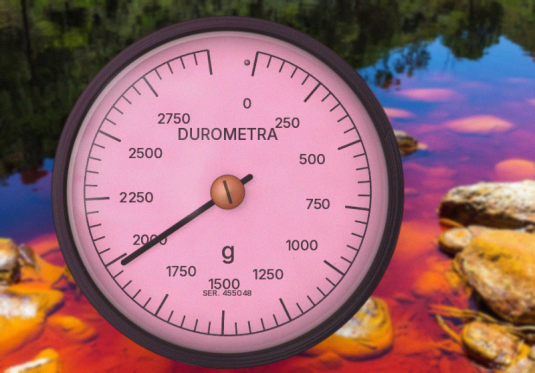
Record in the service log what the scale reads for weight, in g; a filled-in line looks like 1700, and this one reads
1975
